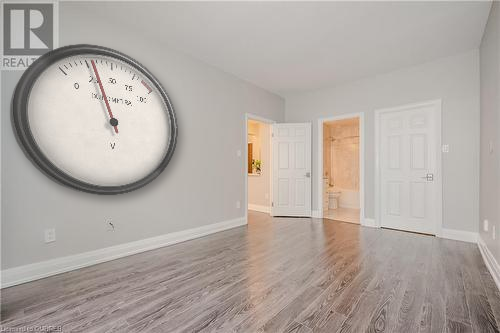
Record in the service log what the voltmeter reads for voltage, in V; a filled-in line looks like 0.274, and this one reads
30
